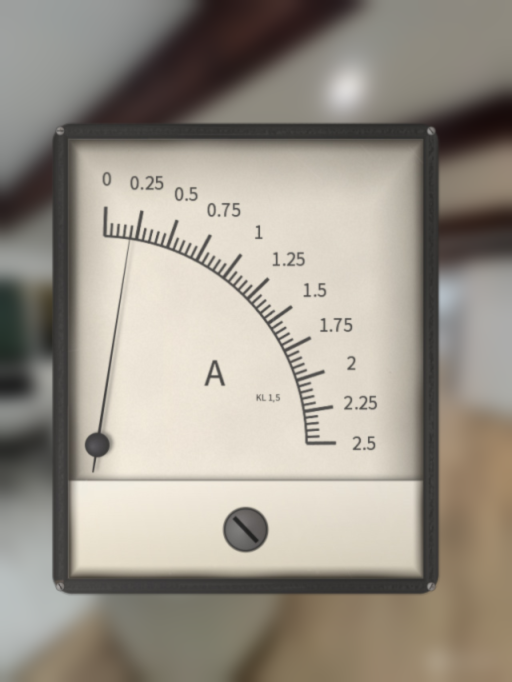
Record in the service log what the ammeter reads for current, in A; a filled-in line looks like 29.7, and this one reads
0.2
